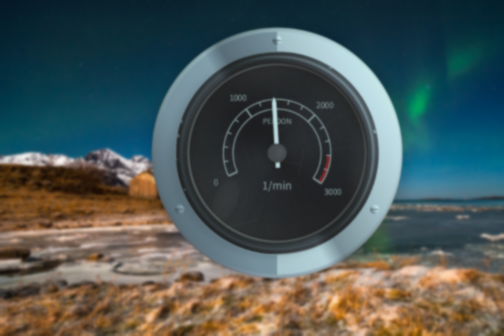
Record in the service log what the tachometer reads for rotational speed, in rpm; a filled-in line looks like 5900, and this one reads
1400
